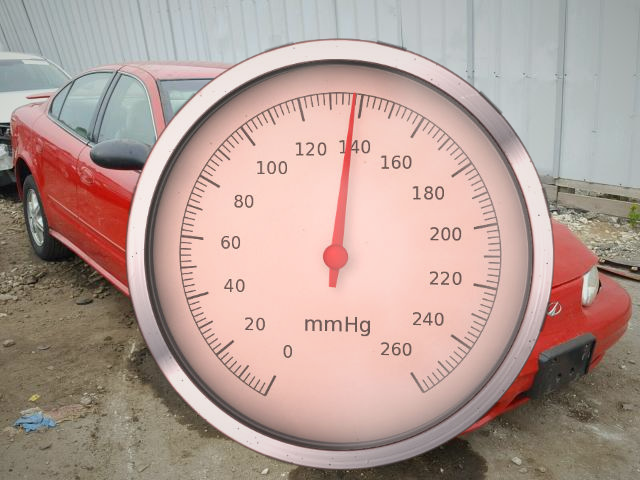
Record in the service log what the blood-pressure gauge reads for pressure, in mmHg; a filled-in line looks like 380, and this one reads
138
